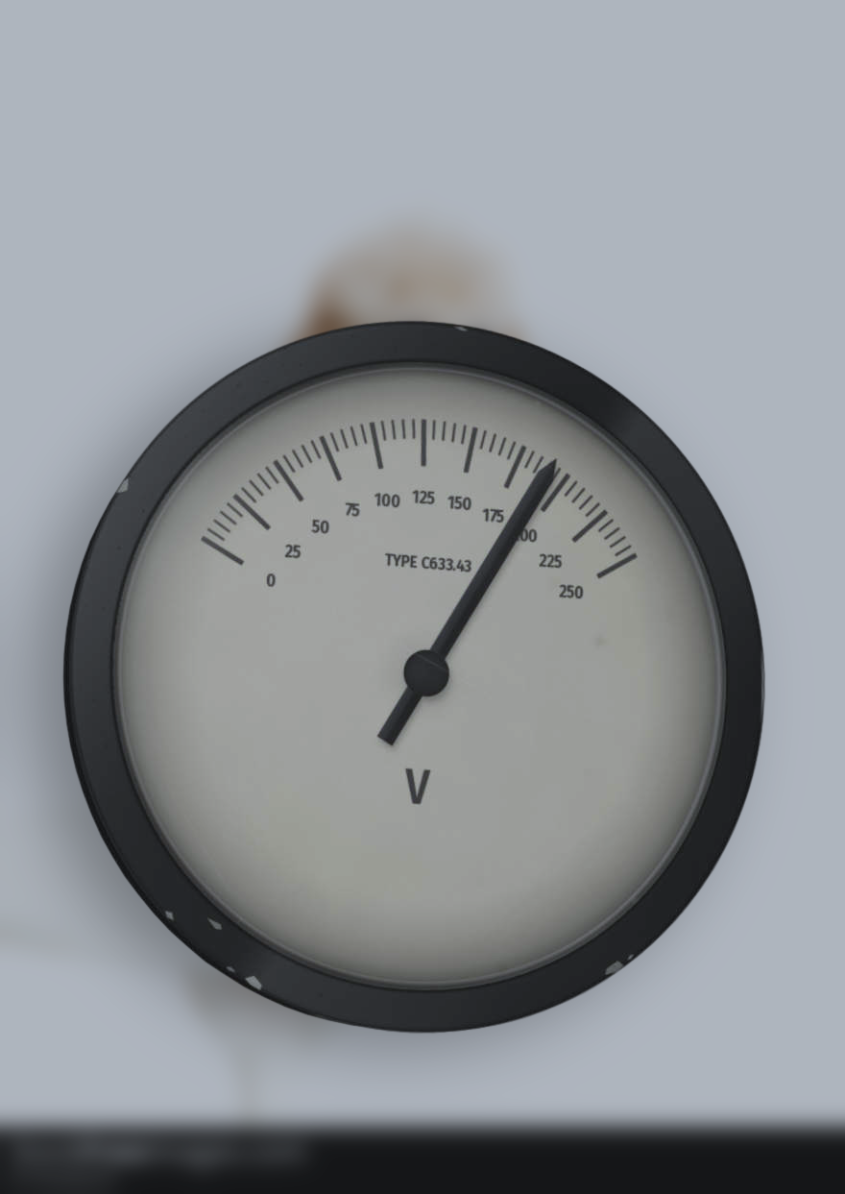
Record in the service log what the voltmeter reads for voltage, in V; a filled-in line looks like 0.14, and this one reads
190
